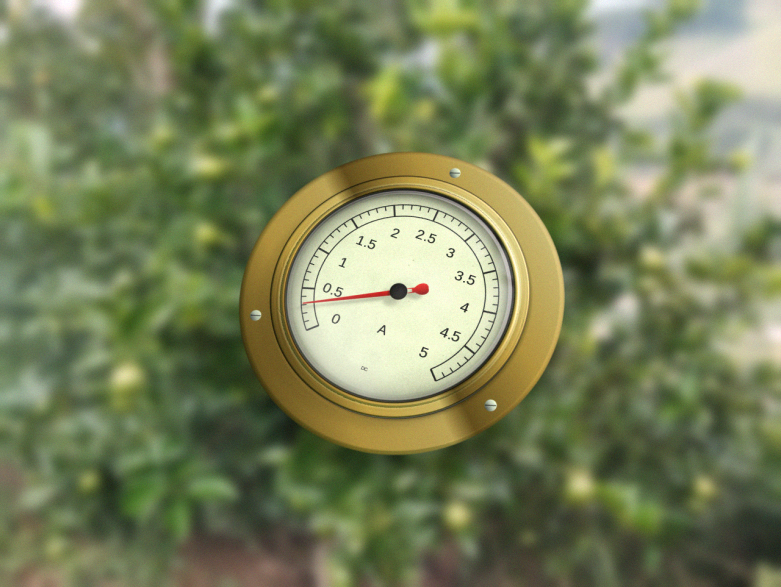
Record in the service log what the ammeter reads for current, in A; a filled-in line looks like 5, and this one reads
0.3
